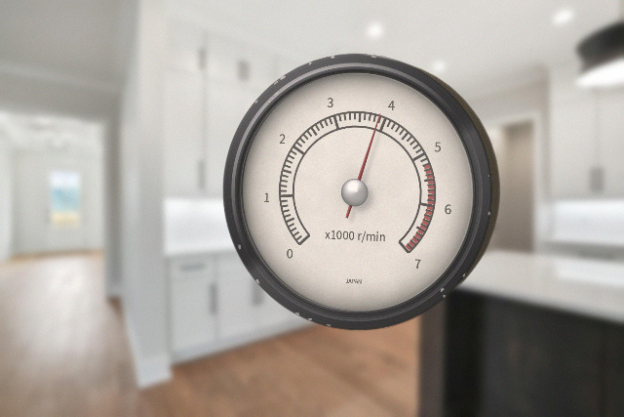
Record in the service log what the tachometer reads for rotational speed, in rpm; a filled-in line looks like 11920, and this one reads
3900
